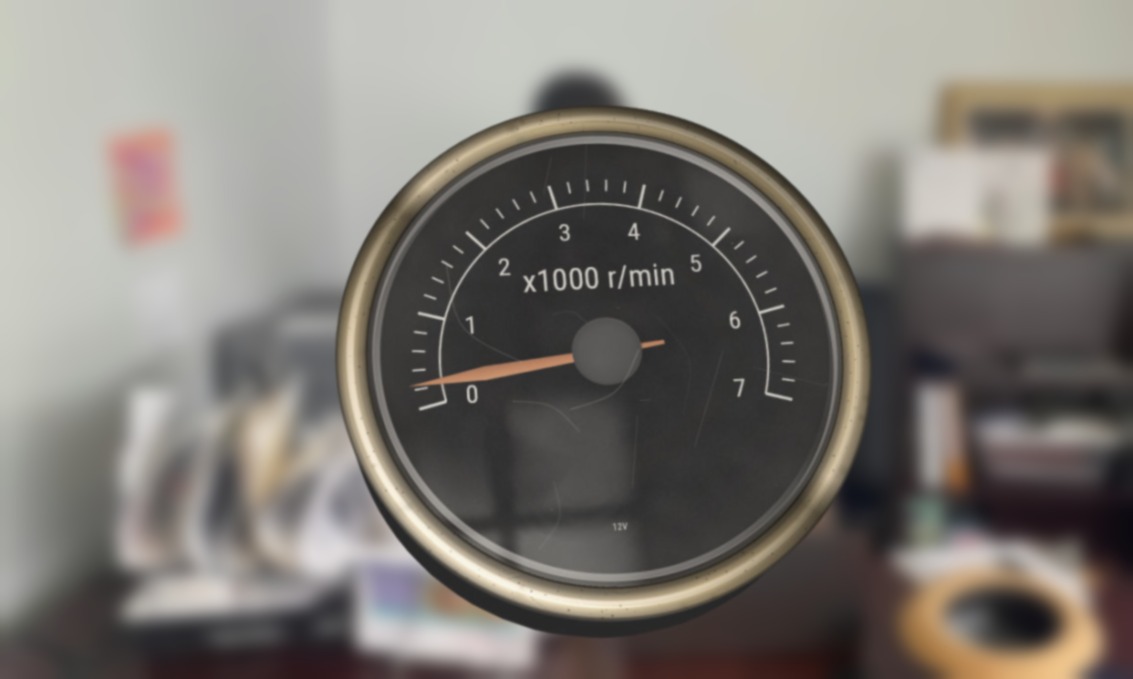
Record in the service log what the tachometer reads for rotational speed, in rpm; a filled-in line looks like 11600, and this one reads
200
